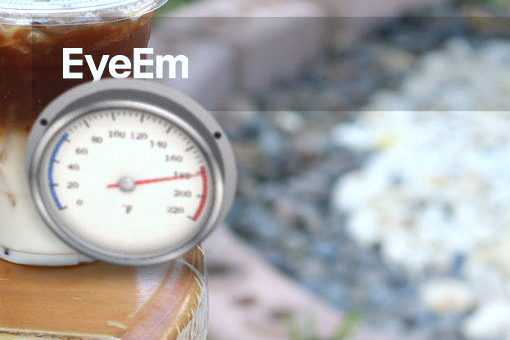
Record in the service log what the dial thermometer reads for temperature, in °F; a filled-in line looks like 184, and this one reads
180
